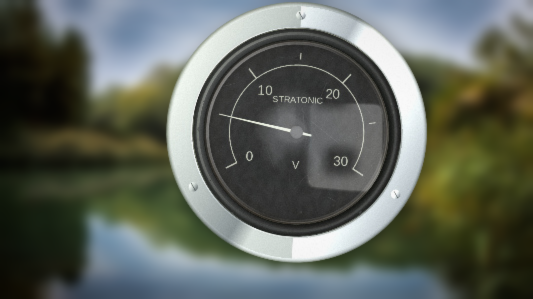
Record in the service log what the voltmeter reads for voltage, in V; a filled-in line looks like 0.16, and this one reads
5
